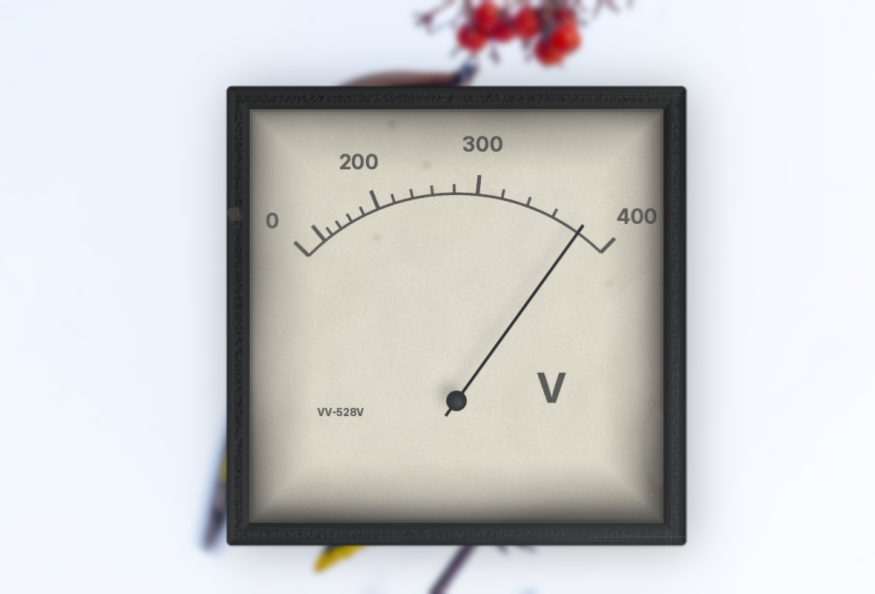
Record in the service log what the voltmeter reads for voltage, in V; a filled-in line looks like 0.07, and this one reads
380
